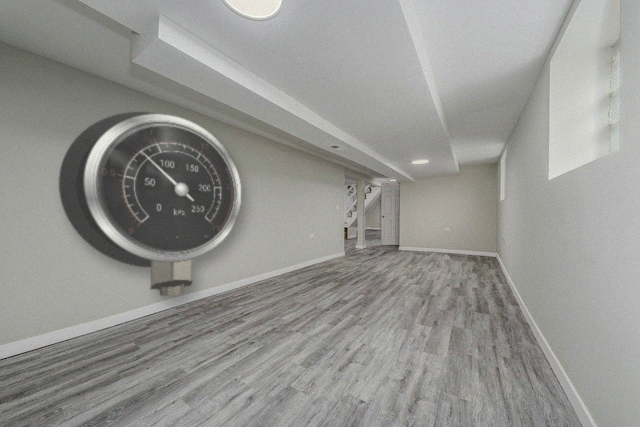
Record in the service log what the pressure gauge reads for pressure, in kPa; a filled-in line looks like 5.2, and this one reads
80
